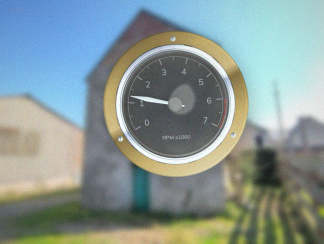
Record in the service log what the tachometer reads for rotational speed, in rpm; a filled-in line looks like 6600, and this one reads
1250
